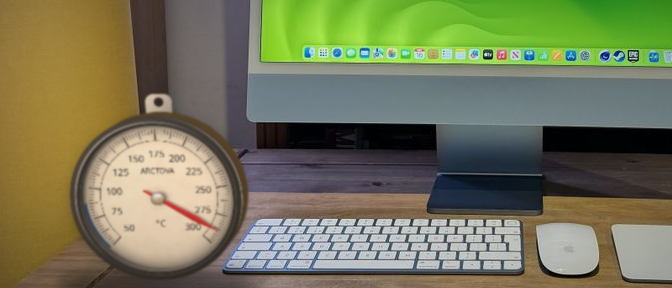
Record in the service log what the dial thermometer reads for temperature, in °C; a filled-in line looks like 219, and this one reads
287.5
